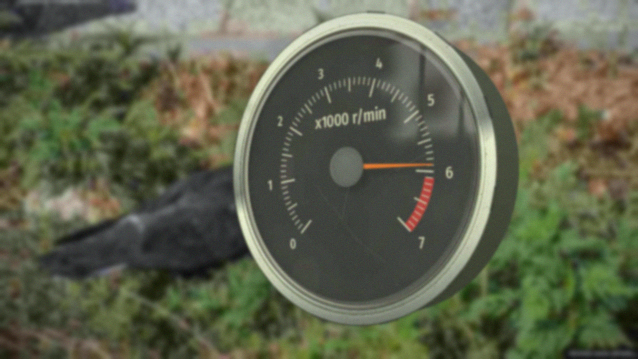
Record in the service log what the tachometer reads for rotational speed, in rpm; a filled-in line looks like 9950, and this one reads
5900
